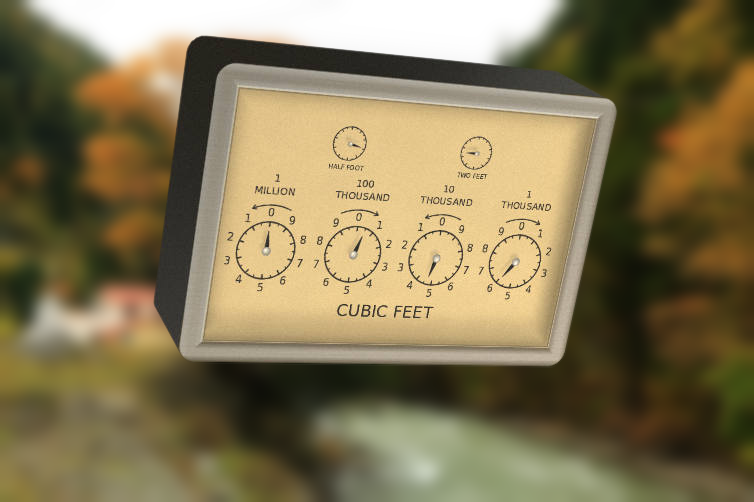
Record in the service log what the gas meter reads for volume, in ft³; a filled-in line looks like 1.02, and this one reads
4600
